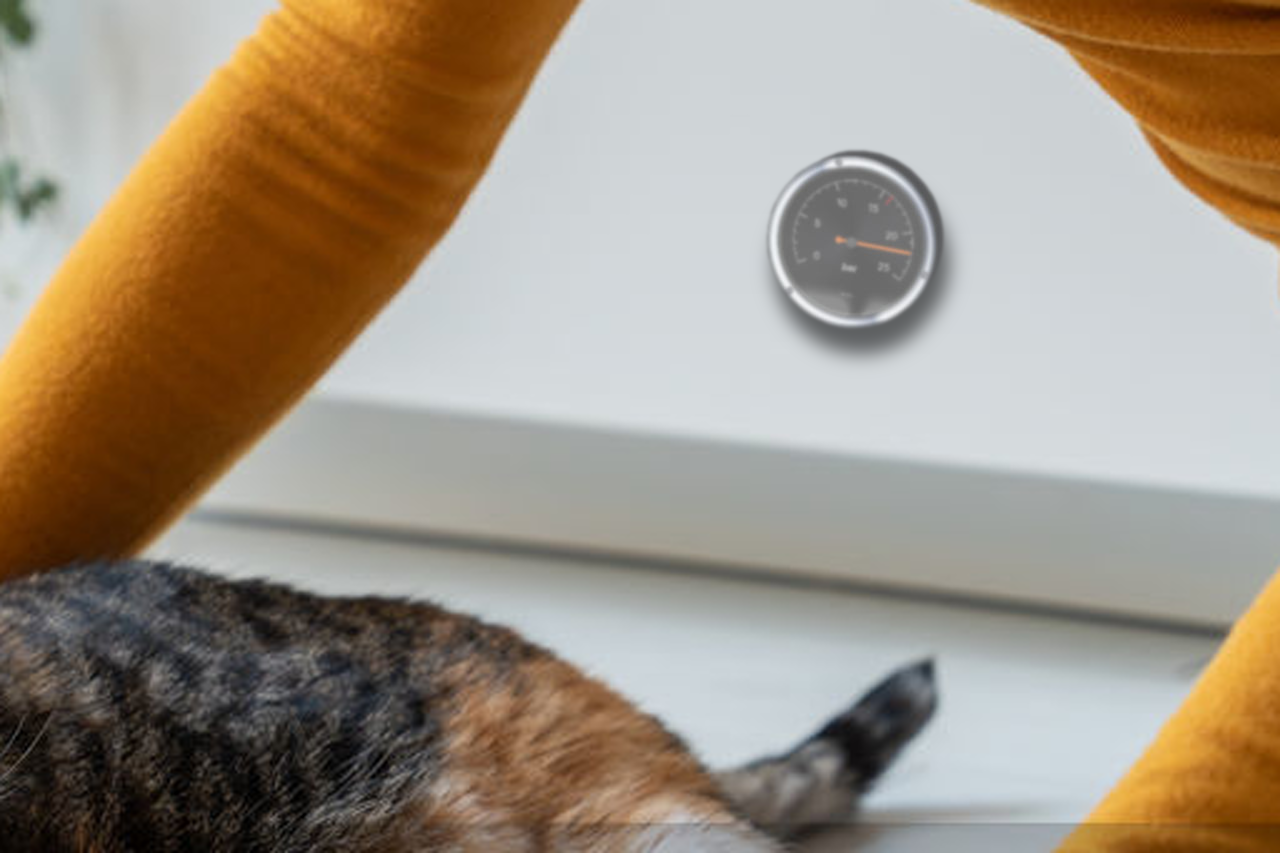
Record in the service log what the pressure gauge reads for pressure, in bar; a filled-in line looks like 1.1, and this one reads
22
